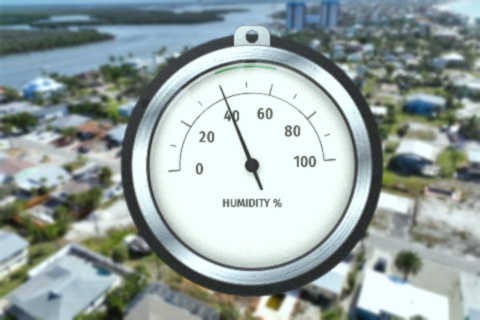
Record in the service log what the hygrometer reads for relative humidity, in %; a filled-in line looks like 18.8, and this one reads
40
